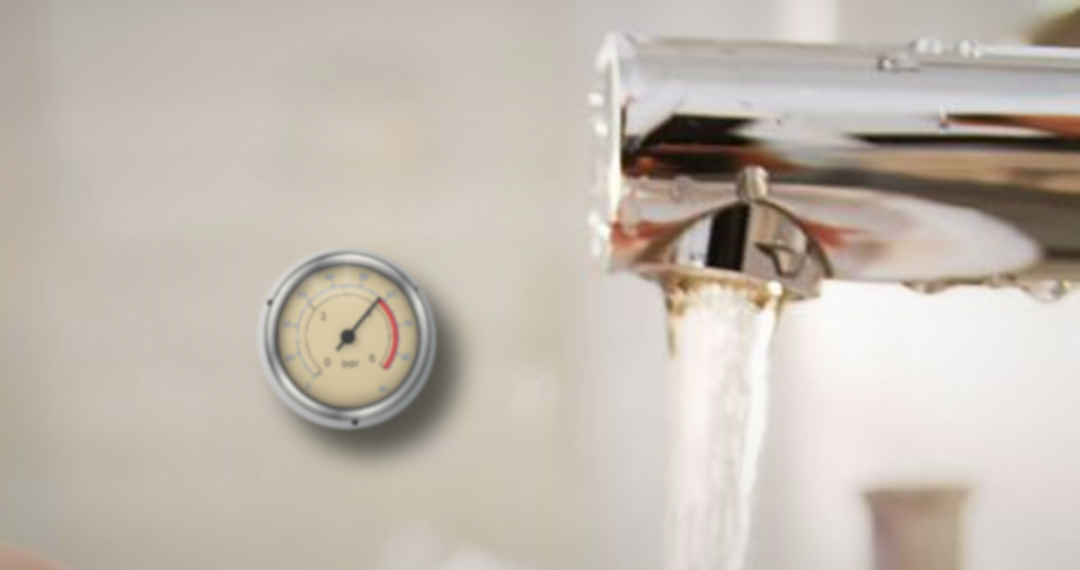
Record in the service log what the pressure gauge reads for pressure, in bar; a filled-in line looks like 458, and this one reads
4
